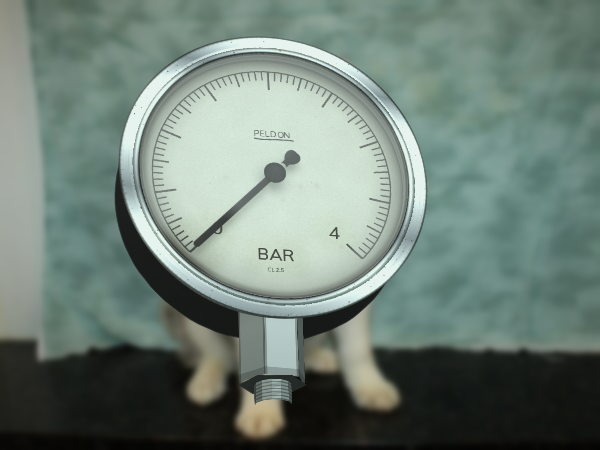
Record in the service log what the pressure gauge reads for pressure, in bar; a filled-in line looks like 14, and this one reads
0
